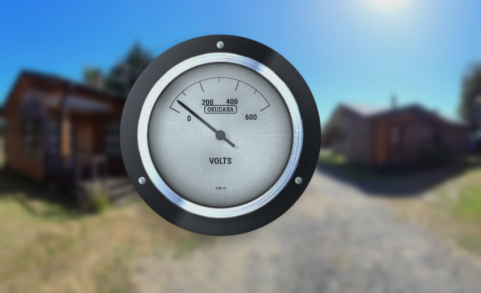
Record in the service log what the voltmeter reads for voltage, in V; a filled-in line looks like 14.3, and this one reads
50
